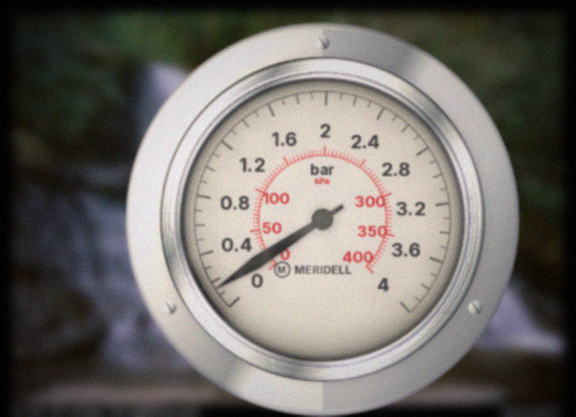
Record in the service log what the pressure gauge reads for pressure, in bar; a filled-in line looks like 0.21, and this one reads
0.15
